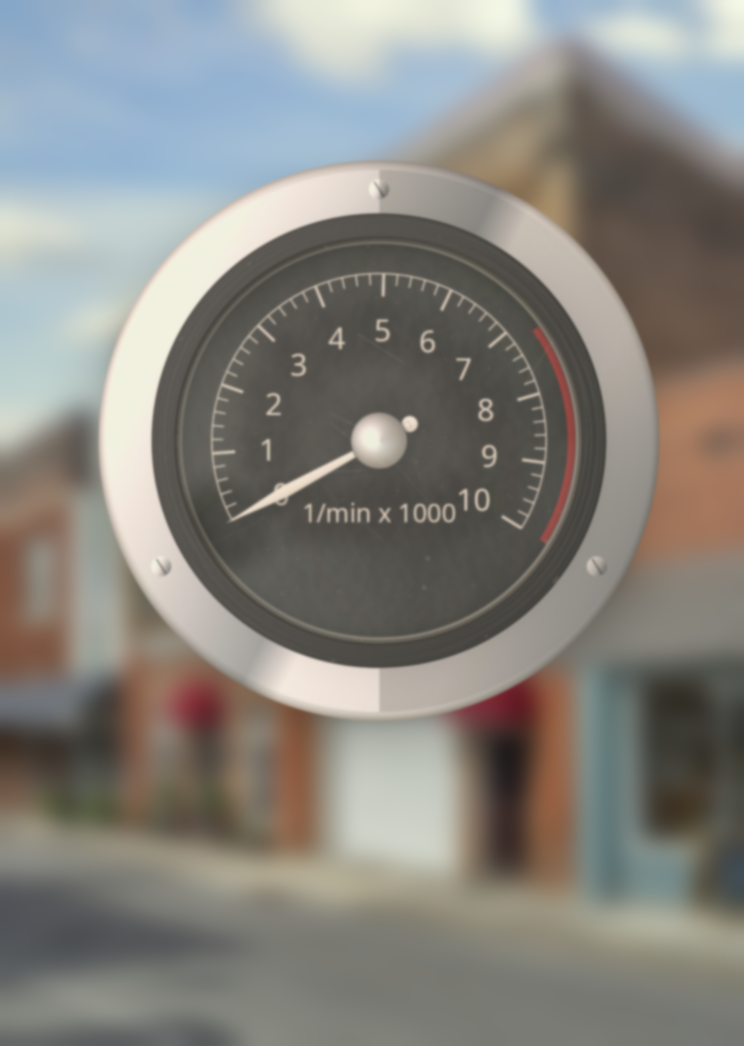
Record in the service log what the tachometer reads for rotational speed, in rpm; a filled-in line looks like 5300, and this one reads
0
